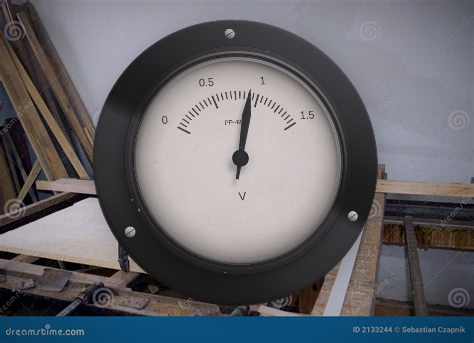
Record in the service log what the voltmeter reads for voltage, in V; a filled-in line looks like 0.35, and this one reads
0.9
